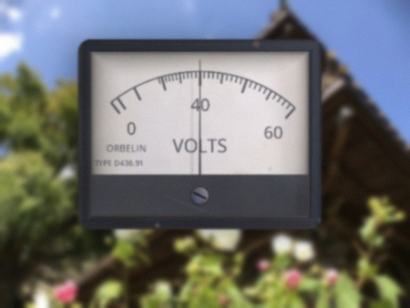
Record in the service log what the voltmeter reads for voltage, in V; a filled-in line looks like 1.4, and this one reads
40
